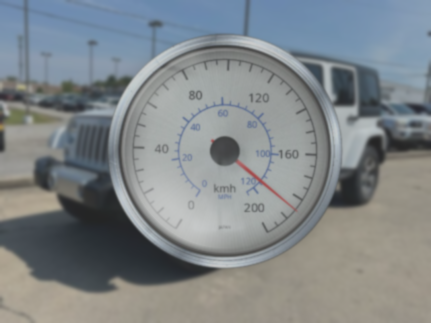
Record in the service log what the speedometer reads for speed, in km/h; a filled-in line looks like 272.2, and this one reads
185
